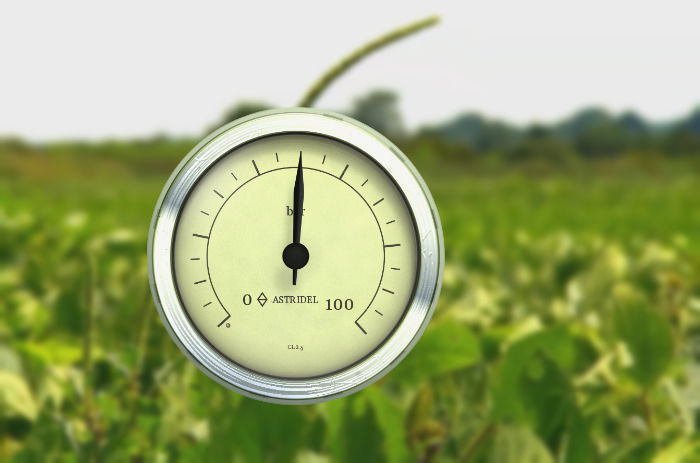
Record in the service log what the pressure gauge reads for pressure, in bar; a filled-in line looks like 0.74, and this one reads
50
